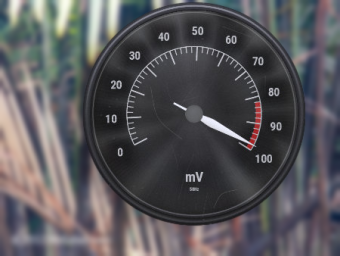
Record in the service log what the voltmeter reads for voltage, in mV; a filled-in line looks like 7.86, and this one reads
98
